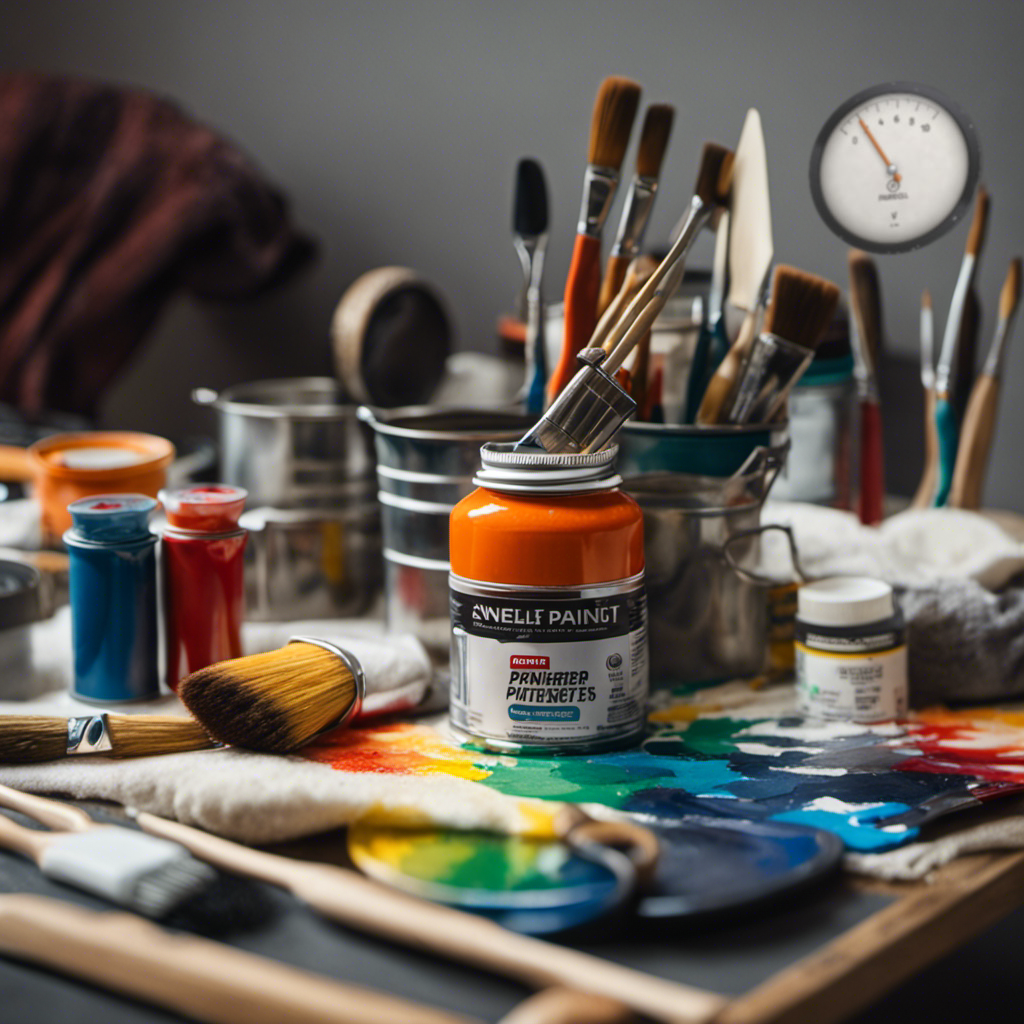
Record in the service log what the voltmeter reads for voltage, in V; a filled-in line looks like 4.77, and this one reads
2
